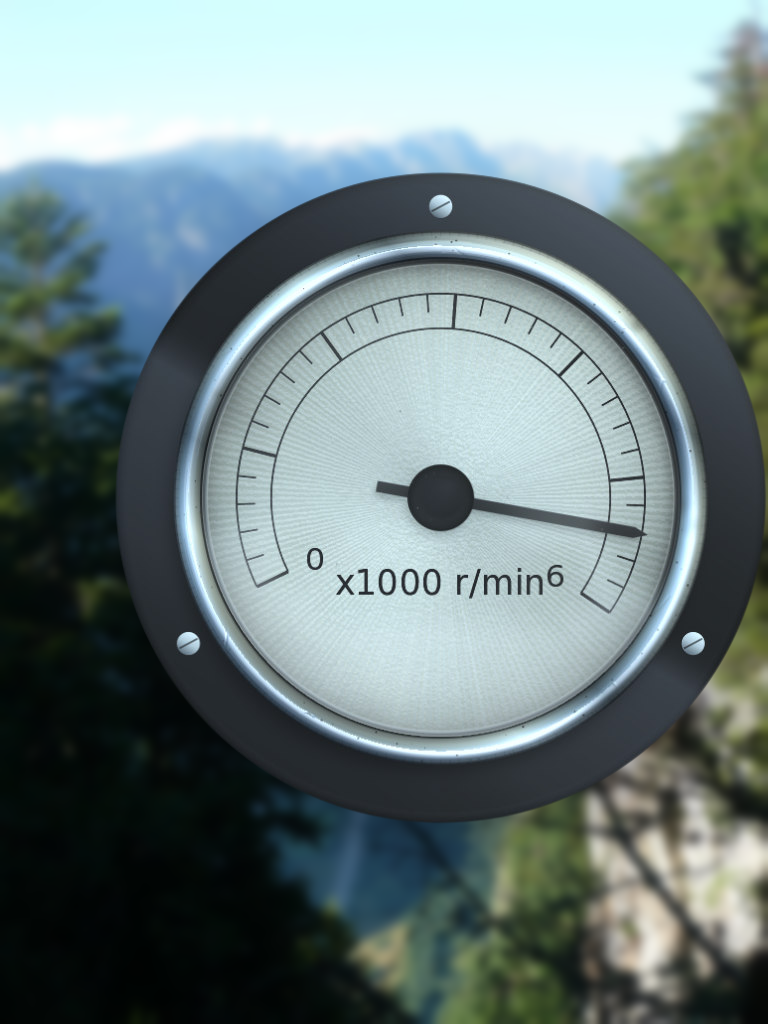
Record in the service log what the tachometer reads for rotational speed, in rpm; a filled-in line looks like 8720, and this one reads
5400
